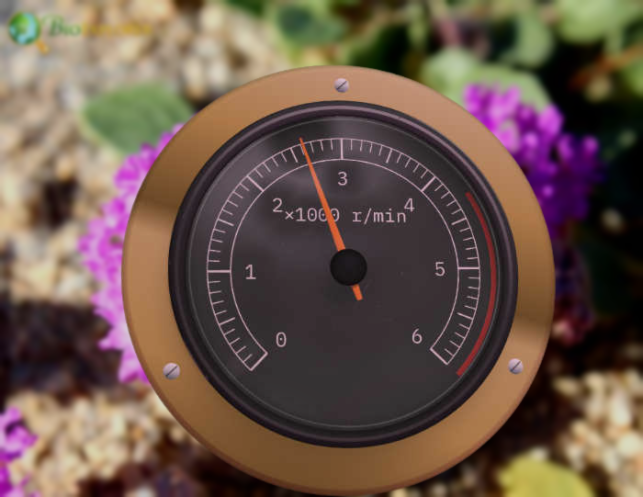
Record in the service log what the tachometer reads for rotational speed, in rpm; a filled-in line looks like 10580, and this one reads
2600
